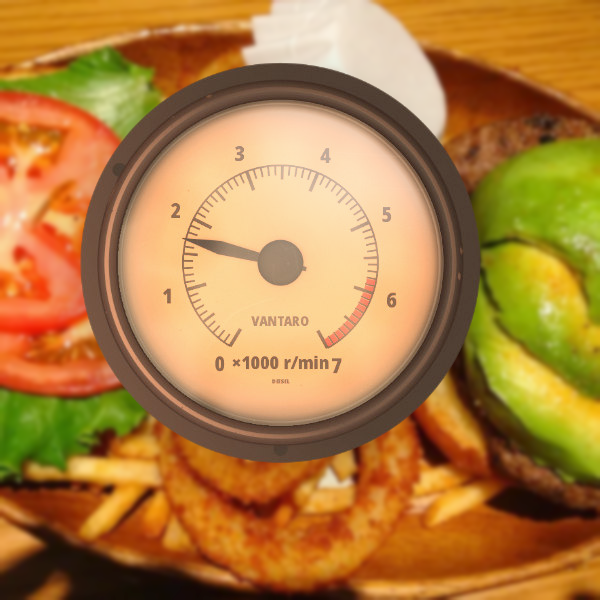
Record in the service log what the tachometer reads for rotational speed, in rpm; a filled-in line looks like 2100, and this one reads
1700
